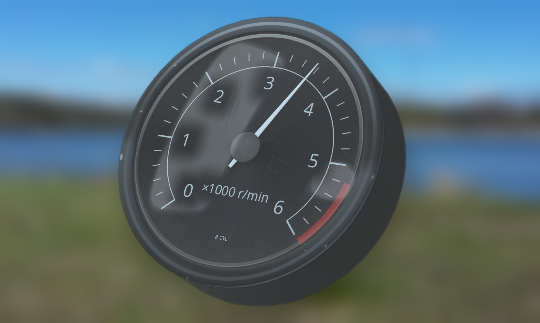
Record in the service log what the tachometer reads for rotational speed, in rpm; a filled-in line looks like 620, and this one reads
3600
